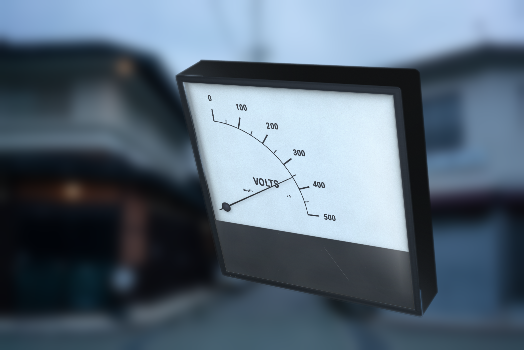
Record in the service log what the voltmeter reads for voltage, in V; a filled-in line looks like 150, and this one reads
350
